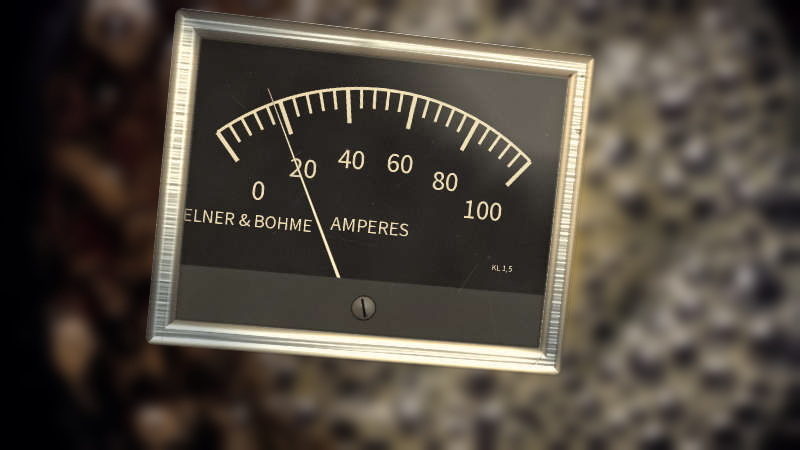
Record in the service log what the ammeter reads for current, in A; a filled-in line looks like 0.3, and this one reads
18
